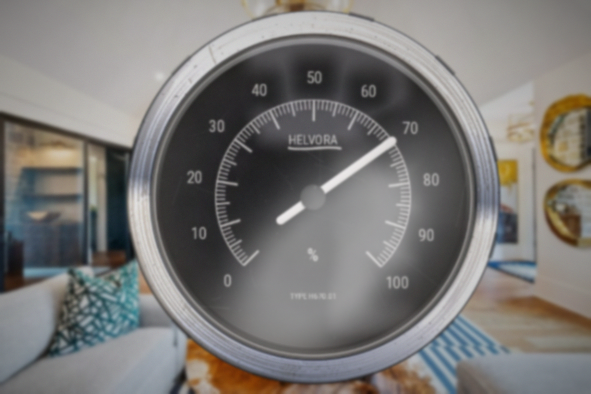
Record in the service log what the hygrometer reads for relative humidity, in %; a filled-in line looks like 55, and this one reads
70
